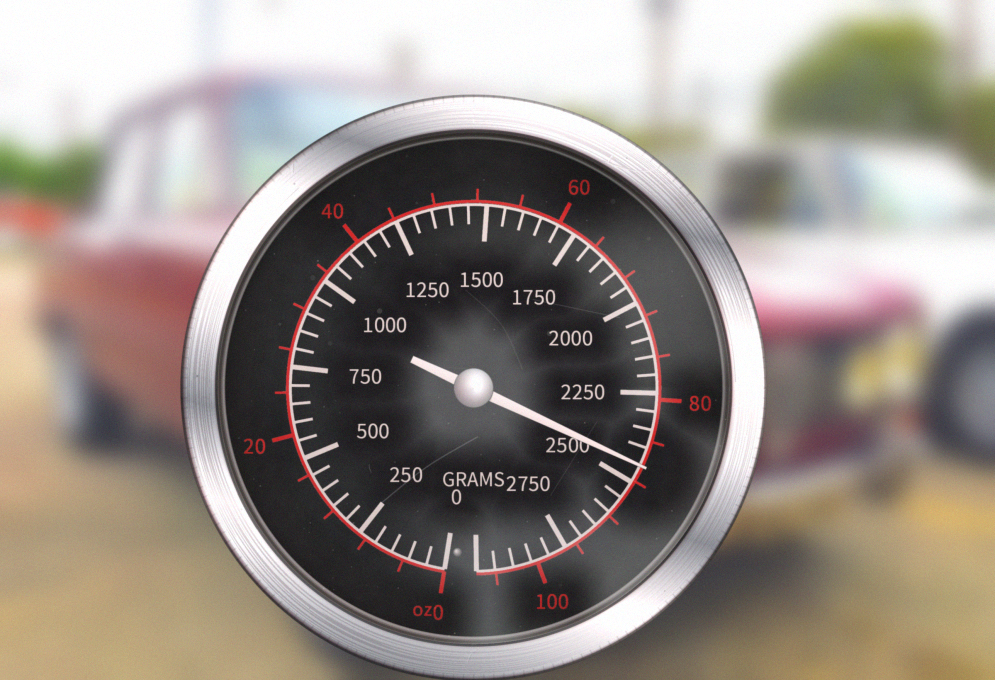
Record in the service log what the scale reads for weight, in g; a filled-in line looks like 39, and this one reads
2450
